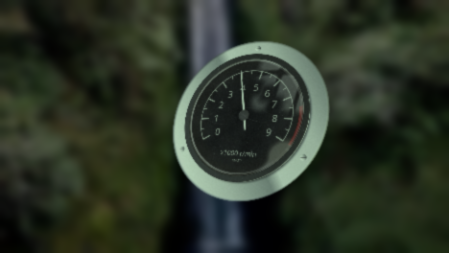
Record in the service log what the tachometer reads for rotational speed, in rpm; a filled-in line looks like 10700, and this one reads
4000
